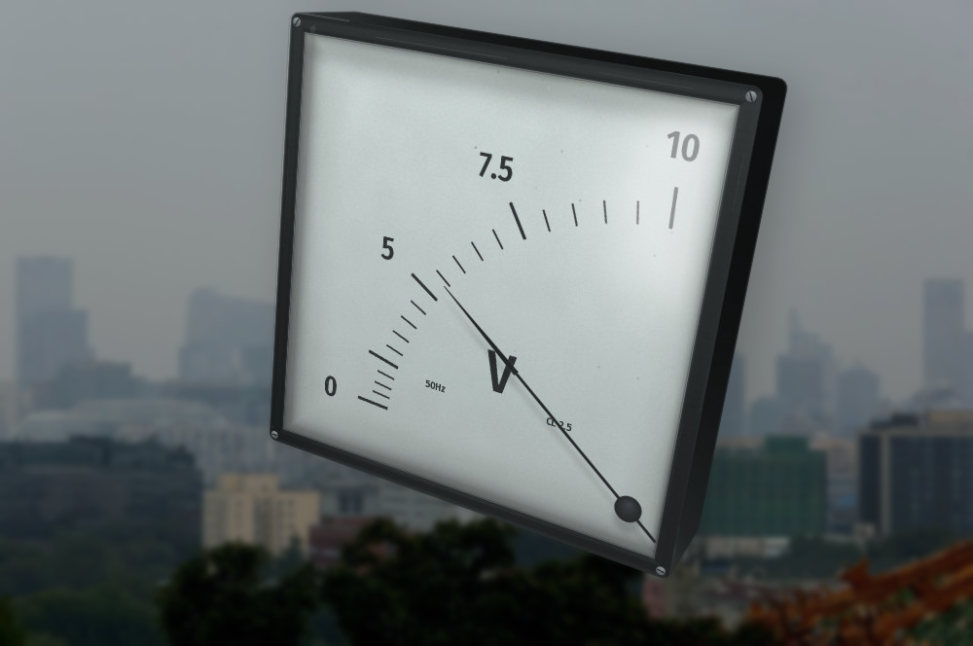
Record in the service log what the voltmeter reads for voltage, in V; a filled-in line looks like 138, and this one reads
5.5
